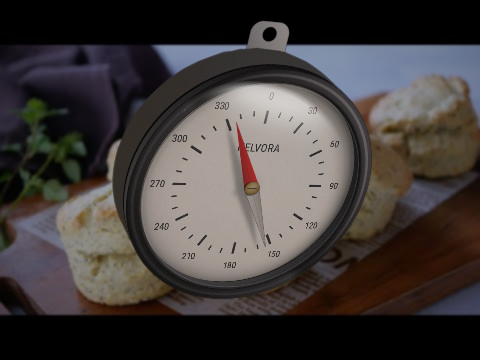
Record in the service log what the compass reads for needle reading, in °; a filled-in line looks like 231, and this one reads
335
